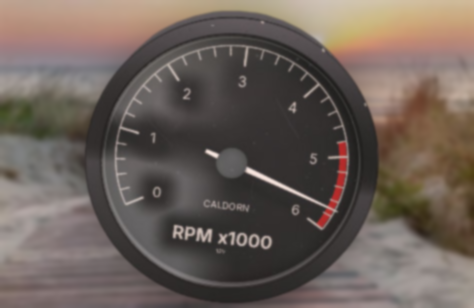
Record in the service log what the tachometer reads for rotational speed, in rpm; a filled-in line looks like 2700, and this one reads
5700
